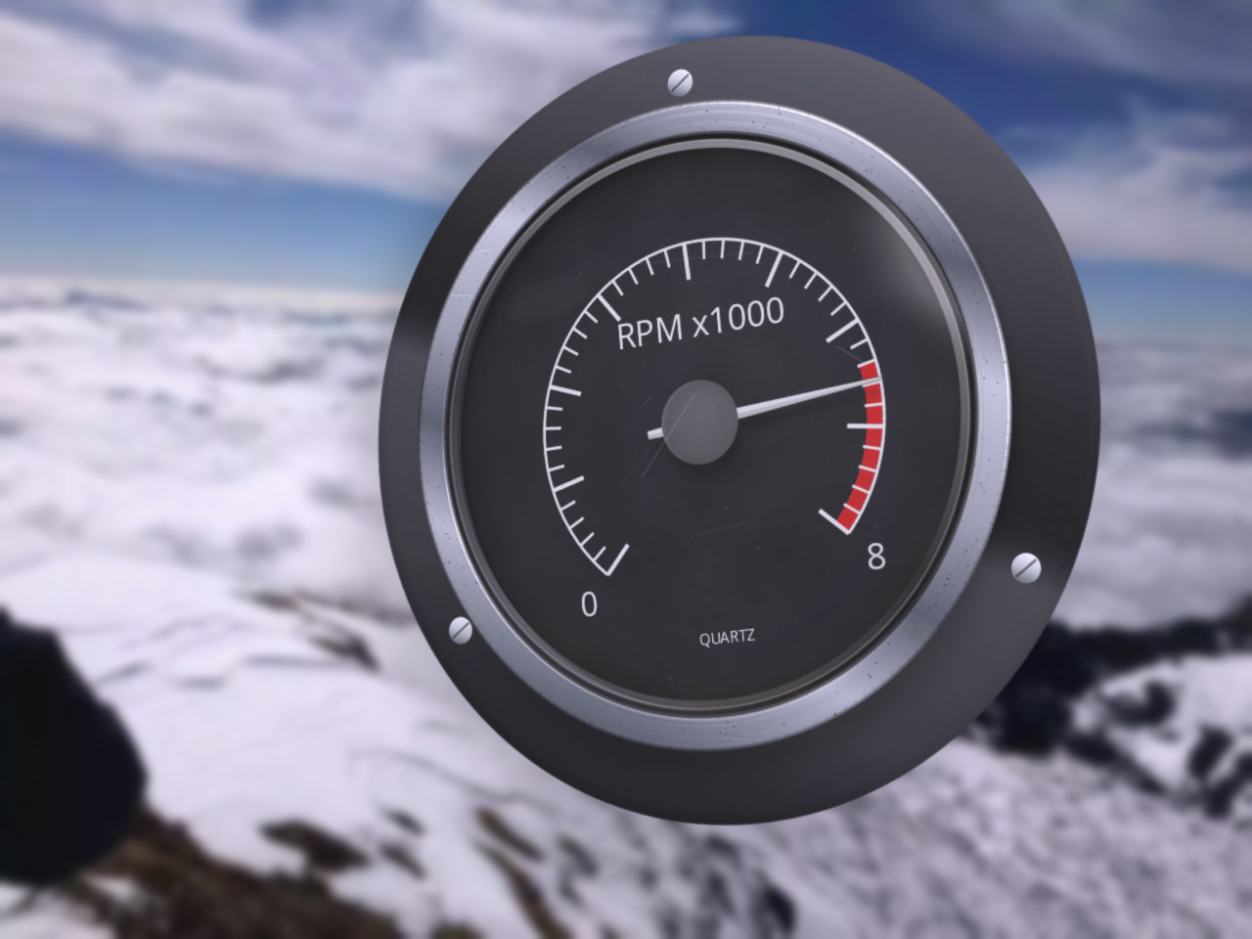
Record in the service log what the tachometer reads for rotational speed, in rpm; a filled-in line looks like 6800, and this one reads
6600
